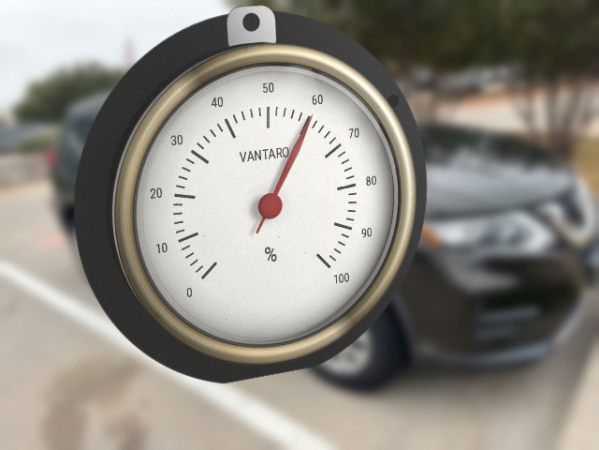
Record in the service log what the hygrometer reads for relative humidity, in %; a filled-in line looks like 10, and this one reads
60
